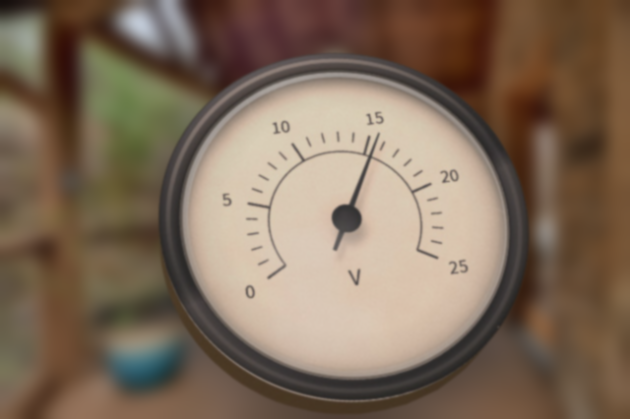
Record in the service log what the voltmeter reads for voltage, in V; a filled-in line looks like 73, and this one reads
15.5
